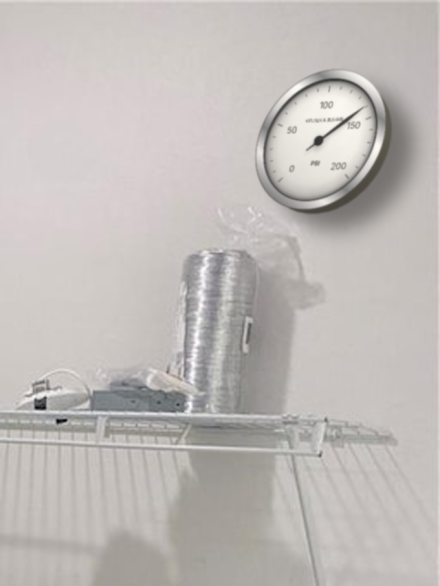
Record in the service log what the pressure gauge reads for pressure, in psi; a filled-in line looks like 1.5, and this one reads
140
